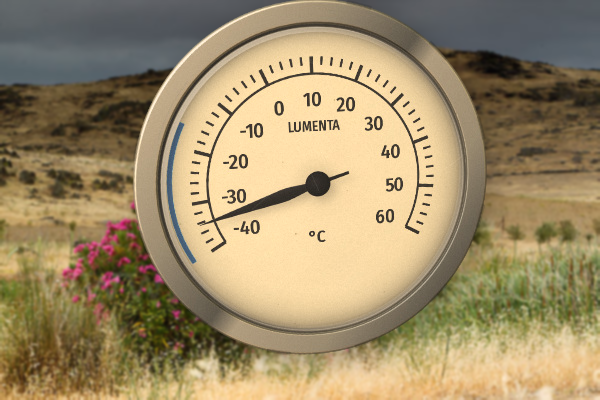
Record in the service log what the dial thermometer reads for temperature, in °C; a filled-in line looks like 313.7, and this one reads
-34
